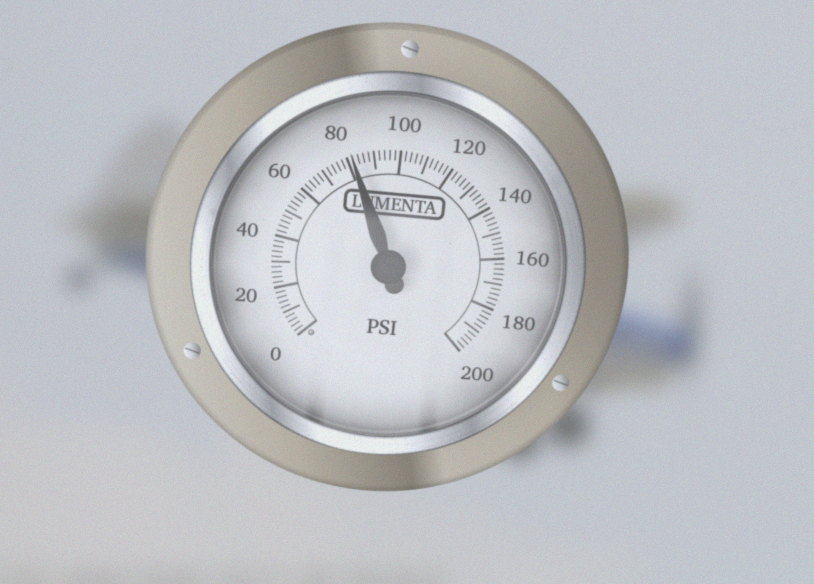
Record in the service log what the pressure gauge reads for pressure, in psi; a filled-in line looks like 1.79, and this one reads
82
